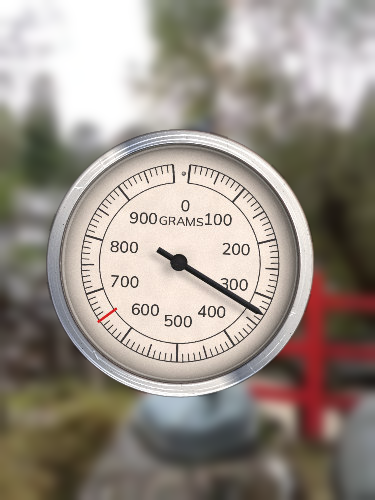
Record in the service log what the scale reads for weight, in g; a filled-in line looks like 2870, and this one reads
330
